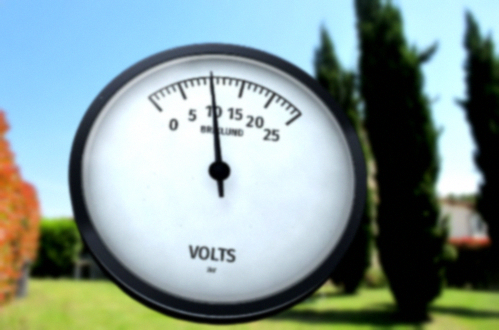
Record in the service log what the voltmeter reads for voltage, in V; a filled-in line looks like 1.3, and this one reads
10
